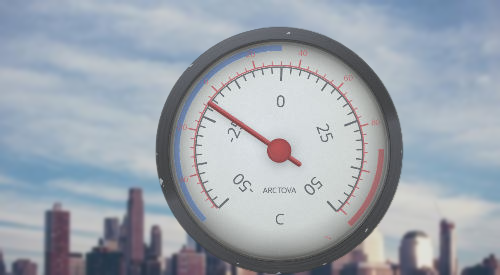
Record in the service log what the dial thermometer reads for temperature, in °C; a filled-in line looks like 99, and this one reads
-21.25
